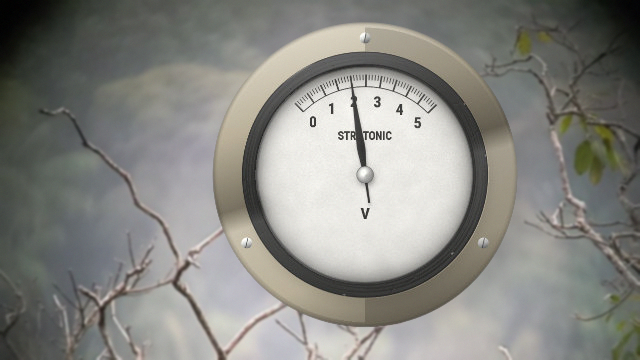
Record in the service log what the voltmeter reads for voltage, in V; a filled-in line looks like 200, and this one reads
2
